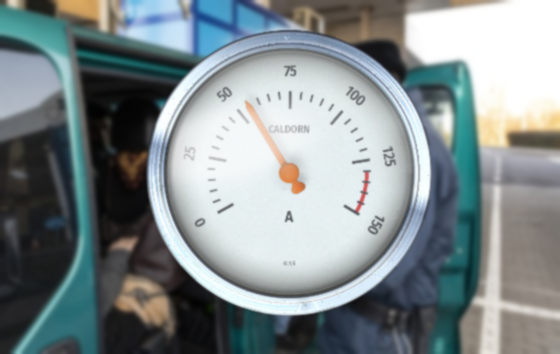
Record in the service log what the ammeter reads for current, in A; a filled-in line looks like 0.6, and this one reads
55
